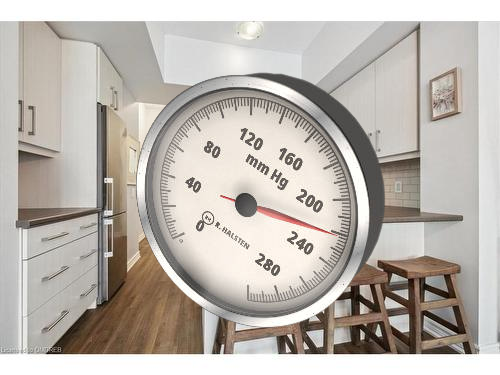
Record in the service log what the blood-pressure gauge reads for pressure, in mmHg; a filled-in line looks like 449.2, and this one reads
220
